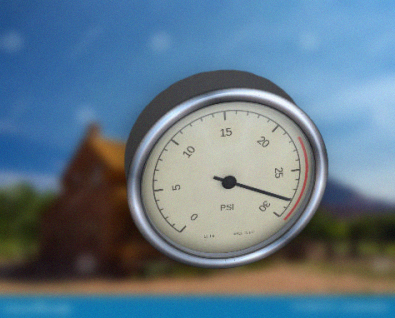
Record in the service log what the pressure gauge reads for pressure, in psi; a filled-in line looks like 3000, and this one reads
28
